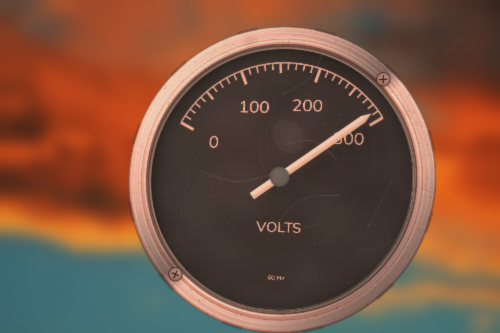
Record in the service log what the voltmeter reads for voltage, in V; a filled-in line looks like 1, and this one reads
290
